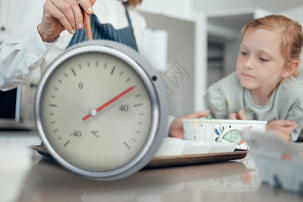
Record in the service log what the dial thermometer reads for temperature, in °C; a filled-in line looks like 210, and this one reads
32
